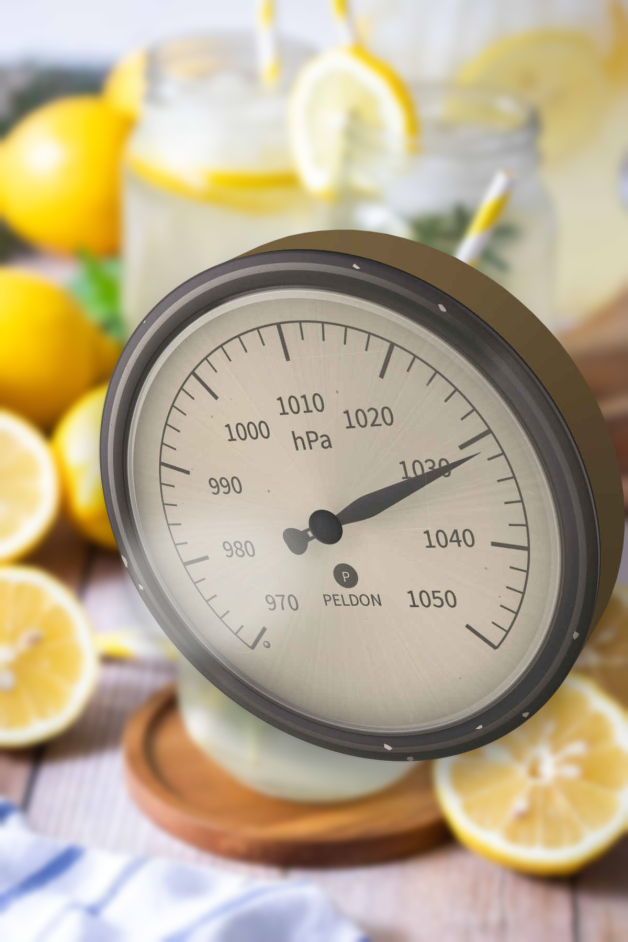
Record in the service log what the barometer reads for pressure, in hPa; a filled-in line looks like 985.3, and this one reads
1031
